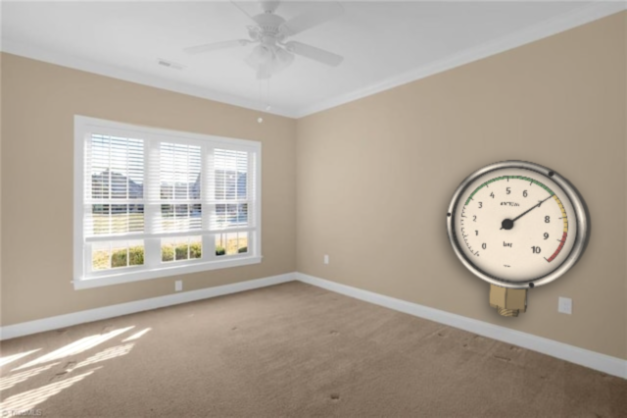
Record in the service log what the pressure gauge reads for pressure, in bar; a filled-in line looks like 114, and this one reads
7
